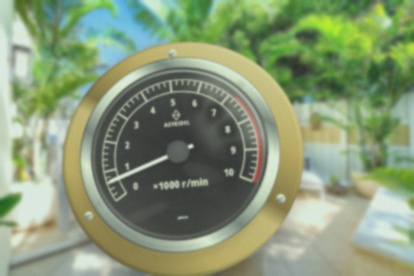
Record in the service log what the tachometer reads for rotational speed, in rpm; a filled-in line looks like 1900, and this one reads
600
